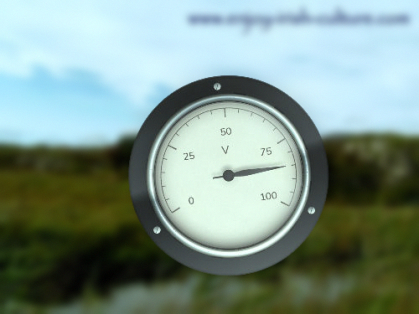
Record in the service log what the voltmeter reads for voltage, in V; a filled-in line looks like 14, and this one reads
85
